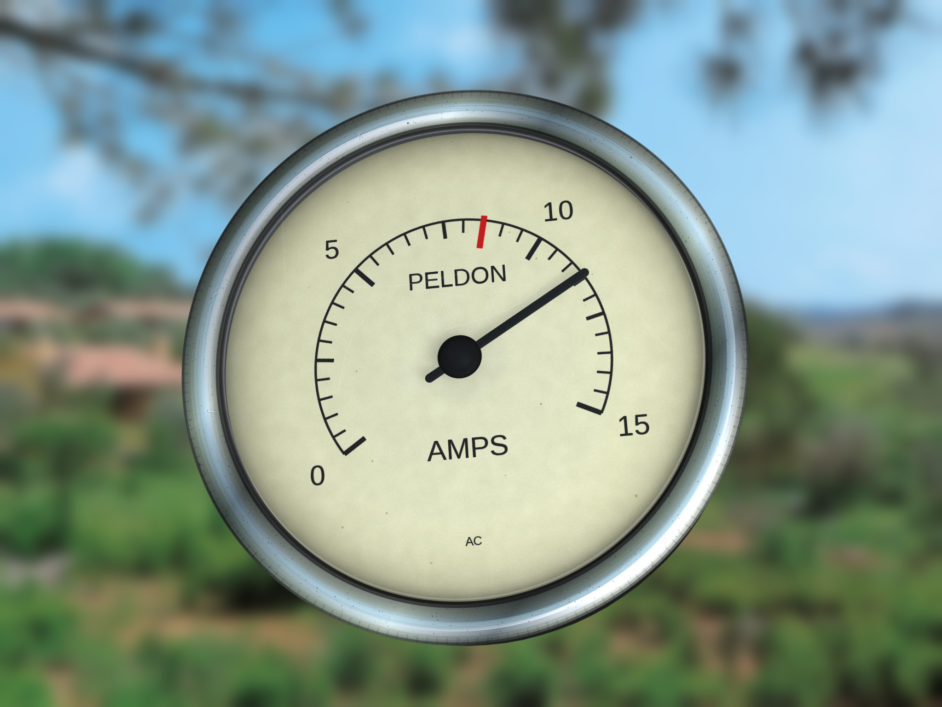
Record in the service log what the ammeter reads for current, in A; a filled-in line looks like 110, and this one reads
11.5
